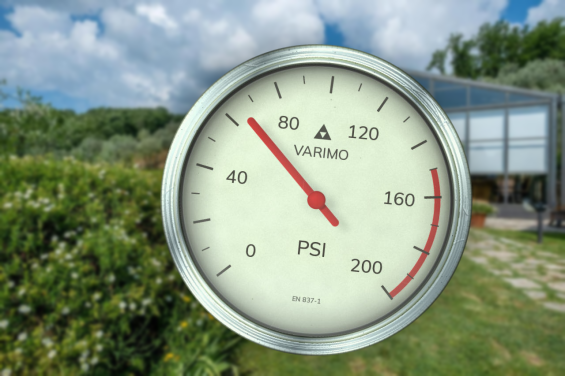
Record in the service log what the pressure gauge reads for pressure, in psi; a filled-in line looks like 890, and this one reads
65
